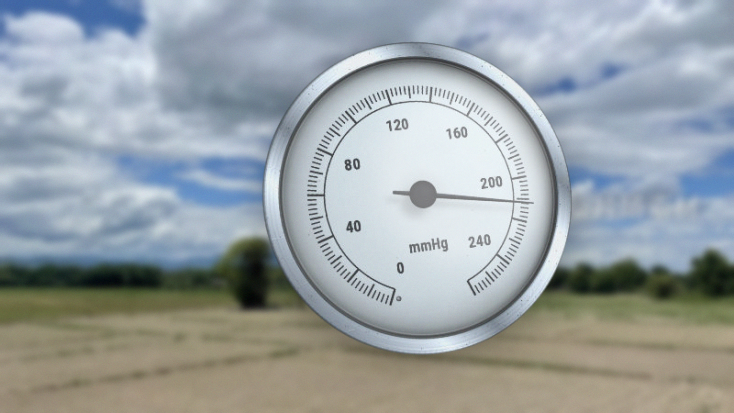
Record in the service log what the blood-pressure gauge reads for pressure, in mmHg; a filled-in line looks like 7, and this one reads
212
